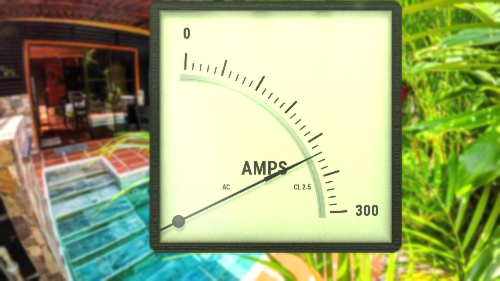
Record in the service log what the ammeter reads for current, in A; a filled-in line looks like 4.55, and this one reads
220
